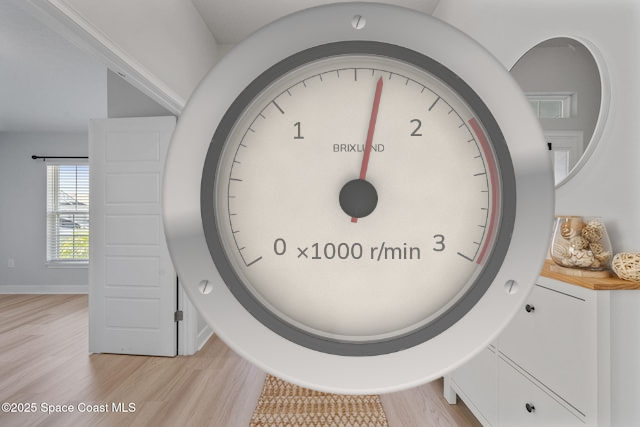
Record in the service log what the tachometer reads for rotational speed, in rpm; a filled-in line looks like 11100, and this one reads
1650
